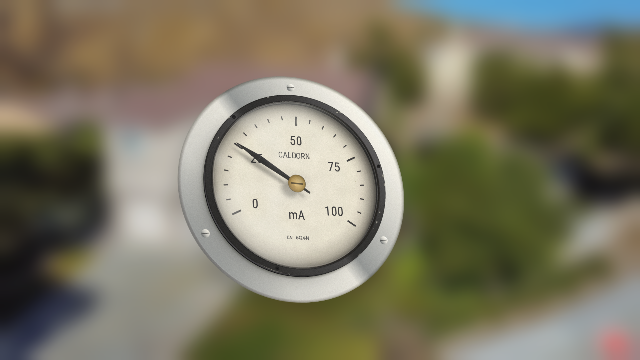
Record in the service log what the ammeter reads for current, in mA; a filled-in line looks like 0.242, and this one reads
25
